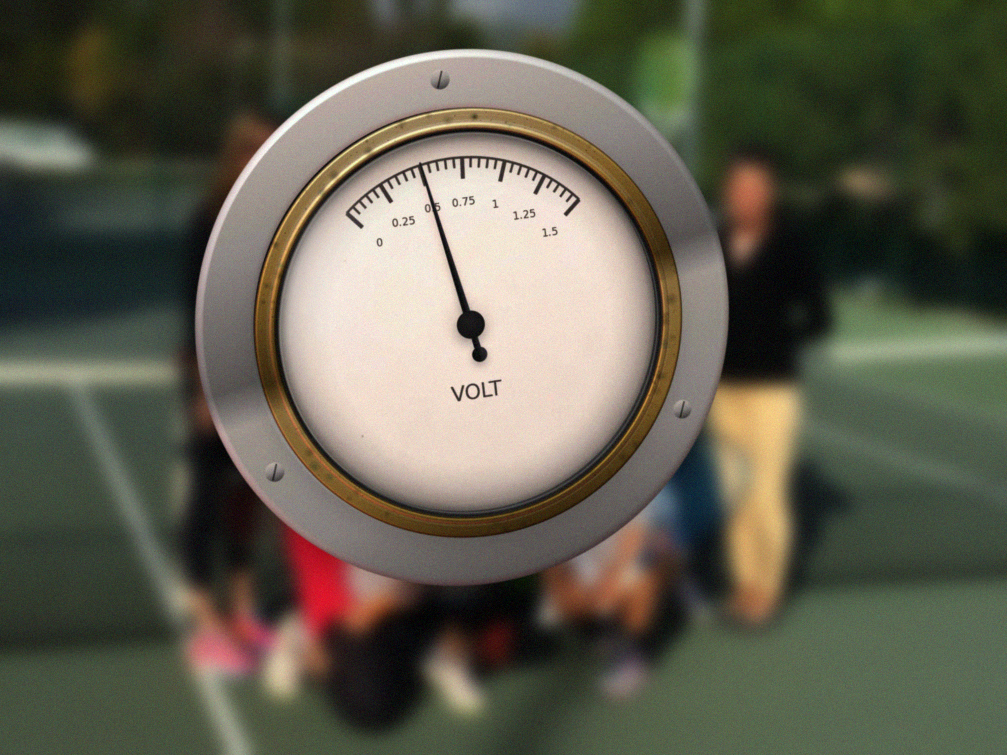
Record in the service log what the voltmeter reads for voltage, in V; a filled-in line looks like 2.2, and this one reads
0.5
